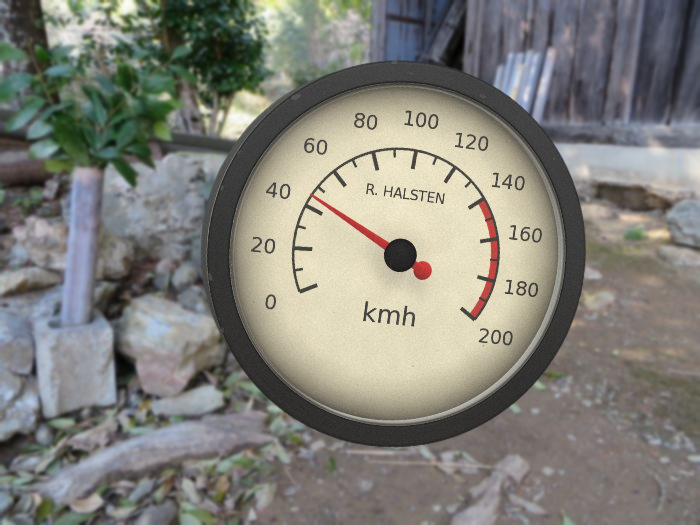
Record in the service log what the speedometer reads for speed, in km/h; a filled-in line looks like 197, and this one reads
45
